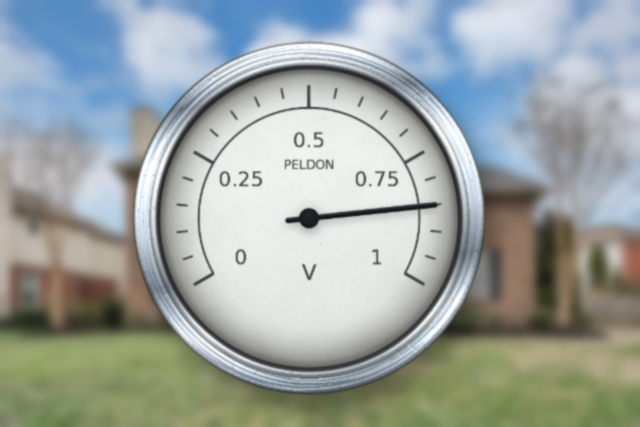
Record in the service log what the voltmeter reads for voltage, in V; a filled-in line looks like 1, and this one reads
0.85
